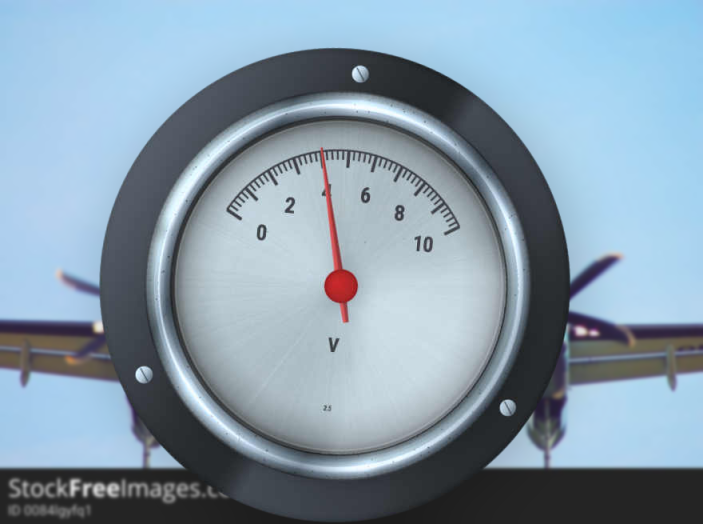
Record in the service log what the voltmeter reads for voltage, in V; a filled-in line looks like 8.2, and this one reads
4
